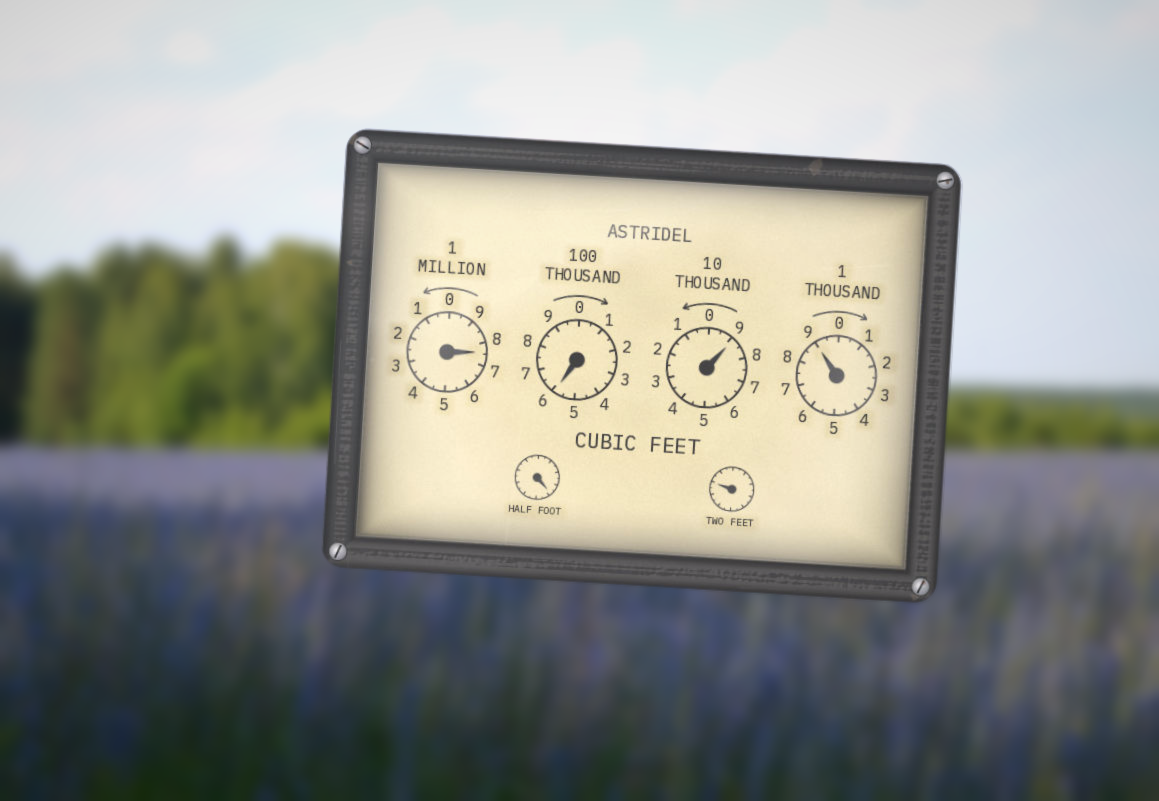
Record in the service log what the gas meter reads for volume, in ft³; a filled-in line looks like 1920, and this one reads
758900
